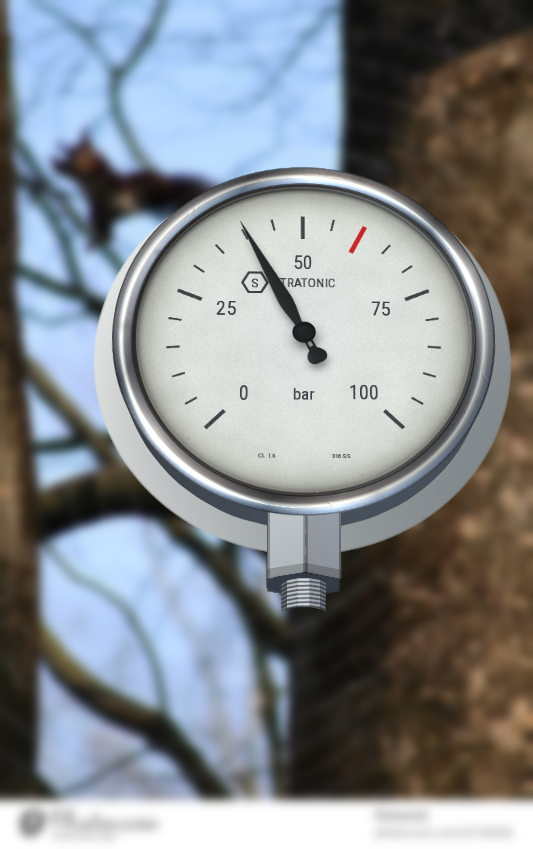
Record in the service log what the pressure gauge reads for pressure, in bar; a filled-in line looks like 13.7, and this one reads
40
